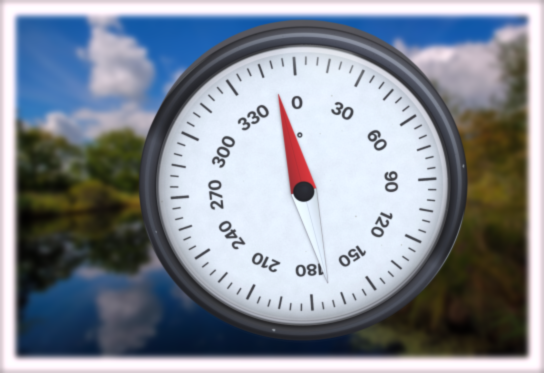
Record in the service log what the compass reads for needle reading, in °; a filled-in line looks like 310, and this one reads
350
